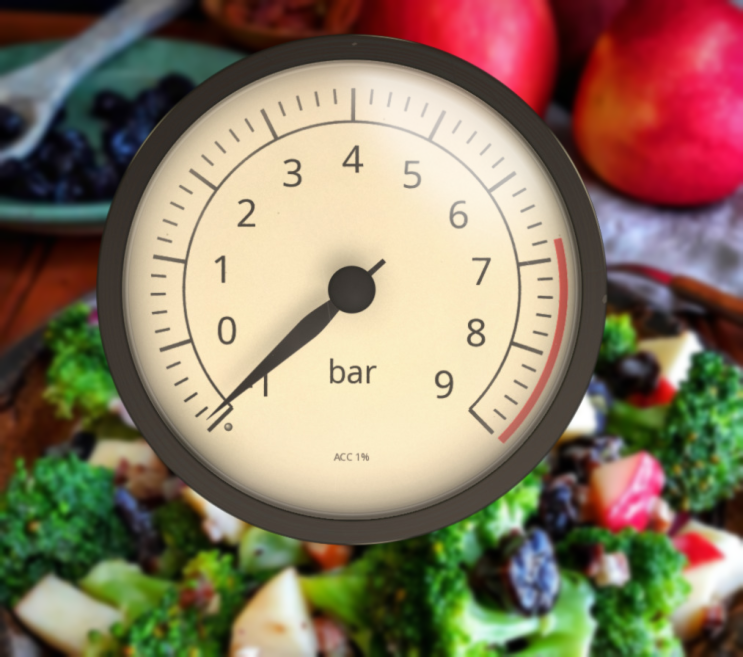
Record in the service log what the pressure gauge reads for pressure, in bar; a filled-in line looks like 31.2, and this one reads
-0.9
